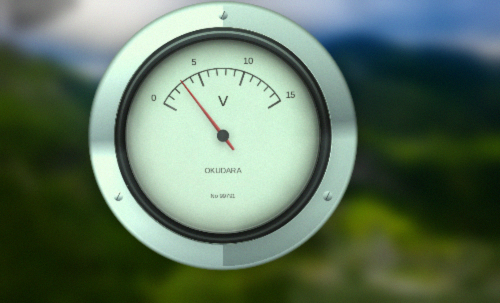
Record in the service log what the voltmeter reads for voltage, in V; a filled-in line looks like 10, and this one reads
3
